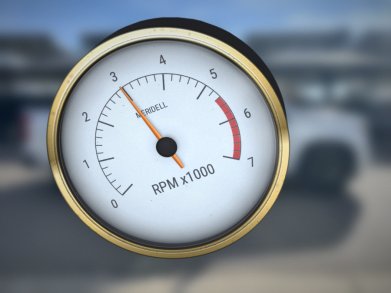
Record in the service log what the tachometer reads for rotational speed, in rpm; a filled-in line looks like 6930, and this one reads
3000
